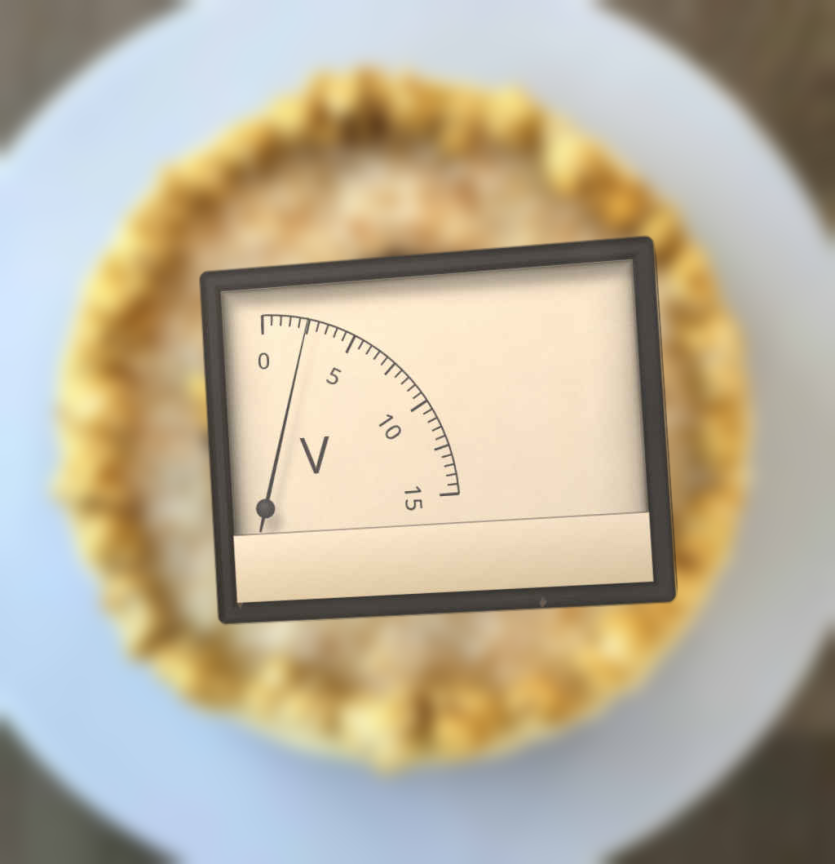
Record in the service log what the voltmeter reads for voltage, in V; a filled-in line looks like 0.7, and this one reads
2.5
